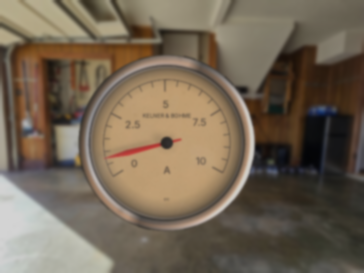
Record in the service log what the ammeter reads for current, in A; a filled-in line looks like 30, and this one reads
0.75
